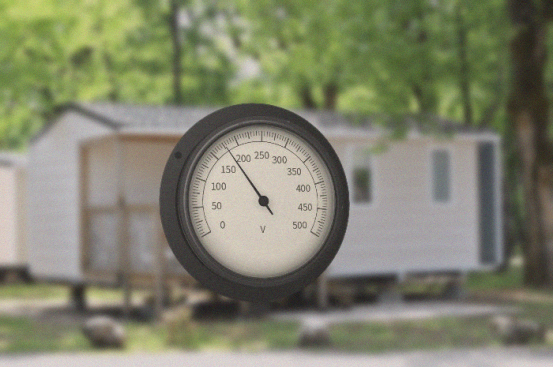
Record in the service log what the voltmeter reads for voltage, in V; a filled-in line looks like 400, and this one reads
175
